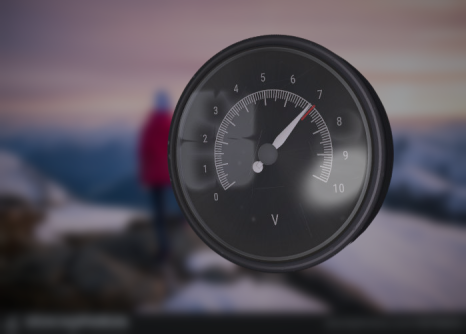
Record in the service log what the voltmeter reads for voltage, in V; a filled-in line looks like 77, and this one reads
7
